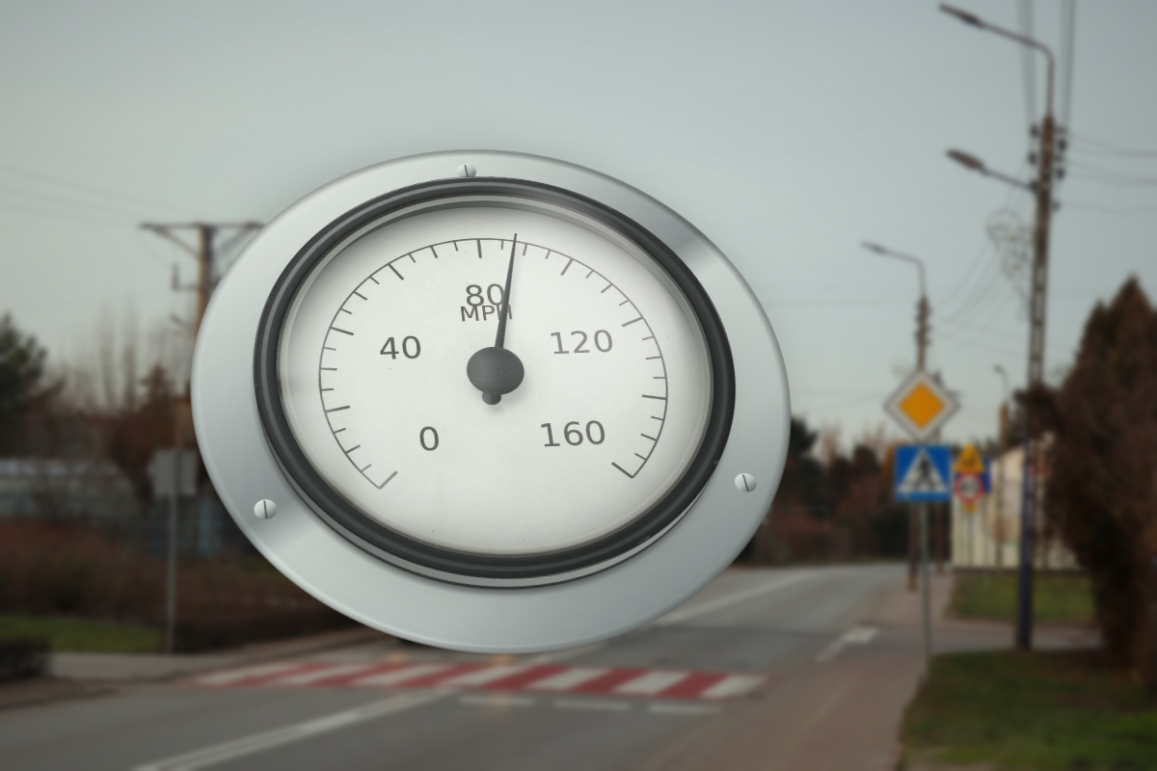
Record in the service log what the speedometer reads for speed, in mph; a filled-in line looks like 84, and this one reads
87.5
